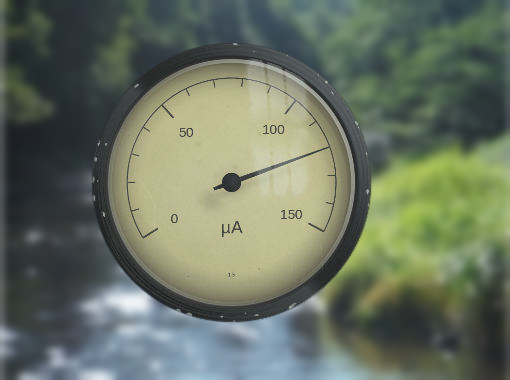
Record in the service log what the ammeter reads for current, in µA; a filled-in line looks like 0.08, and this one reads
120
